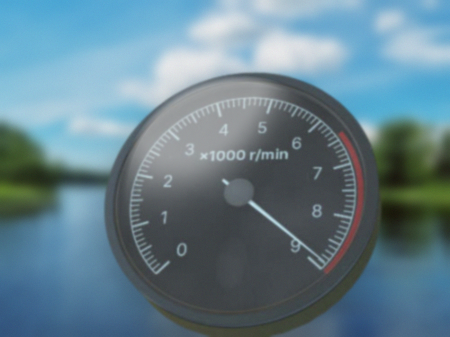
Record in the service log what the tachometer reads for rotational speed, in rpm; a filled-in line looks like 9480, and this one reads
8900
